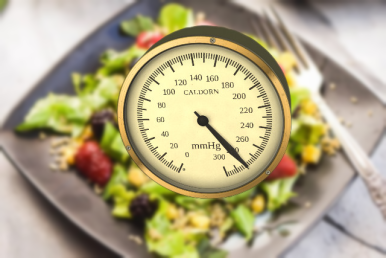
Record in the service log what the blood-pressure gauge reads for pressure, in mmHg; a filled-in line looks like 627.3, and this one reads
280
